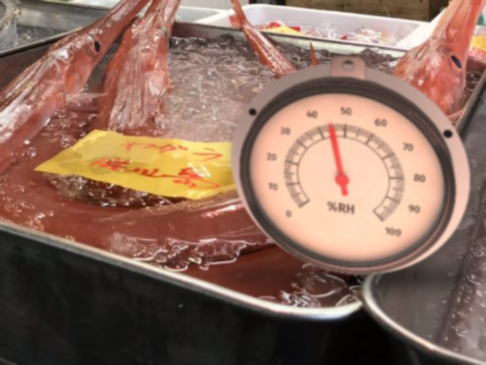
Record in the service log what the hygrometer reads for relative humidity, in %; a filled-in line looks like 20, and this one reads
45
